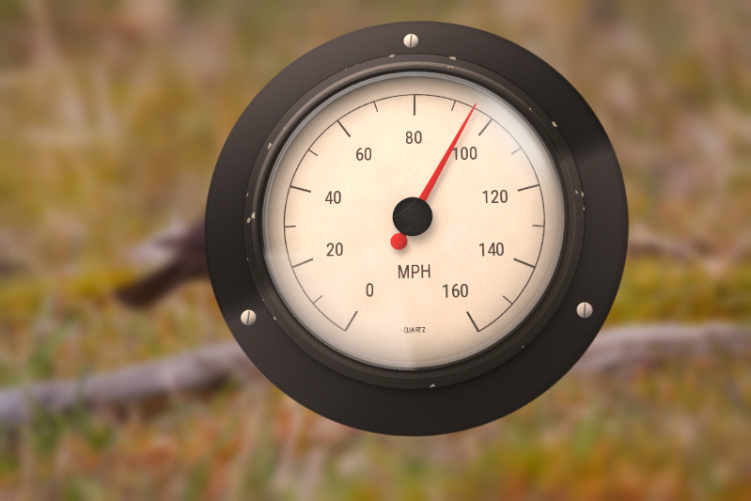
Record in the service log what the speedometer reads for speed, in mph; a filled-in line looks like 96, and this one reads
95
